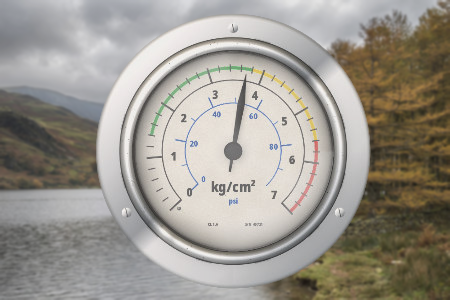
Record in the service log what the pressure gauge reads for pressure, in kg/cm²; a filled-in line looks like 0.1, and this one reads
3.7
